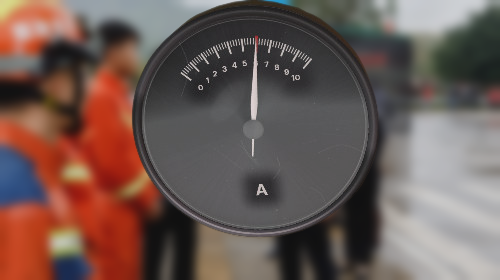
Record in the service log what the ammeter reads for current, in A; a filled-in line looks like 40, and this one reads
6
